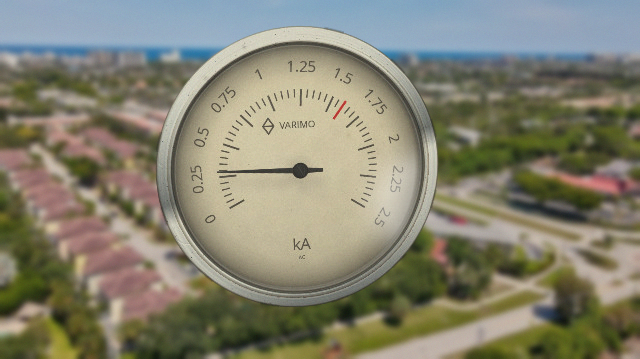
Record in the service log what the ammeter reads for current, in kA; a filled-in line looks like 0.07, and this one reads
0.3
